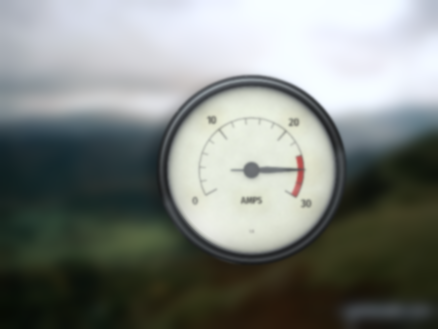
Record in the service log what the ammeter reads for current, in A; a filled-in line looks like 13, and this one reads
26
